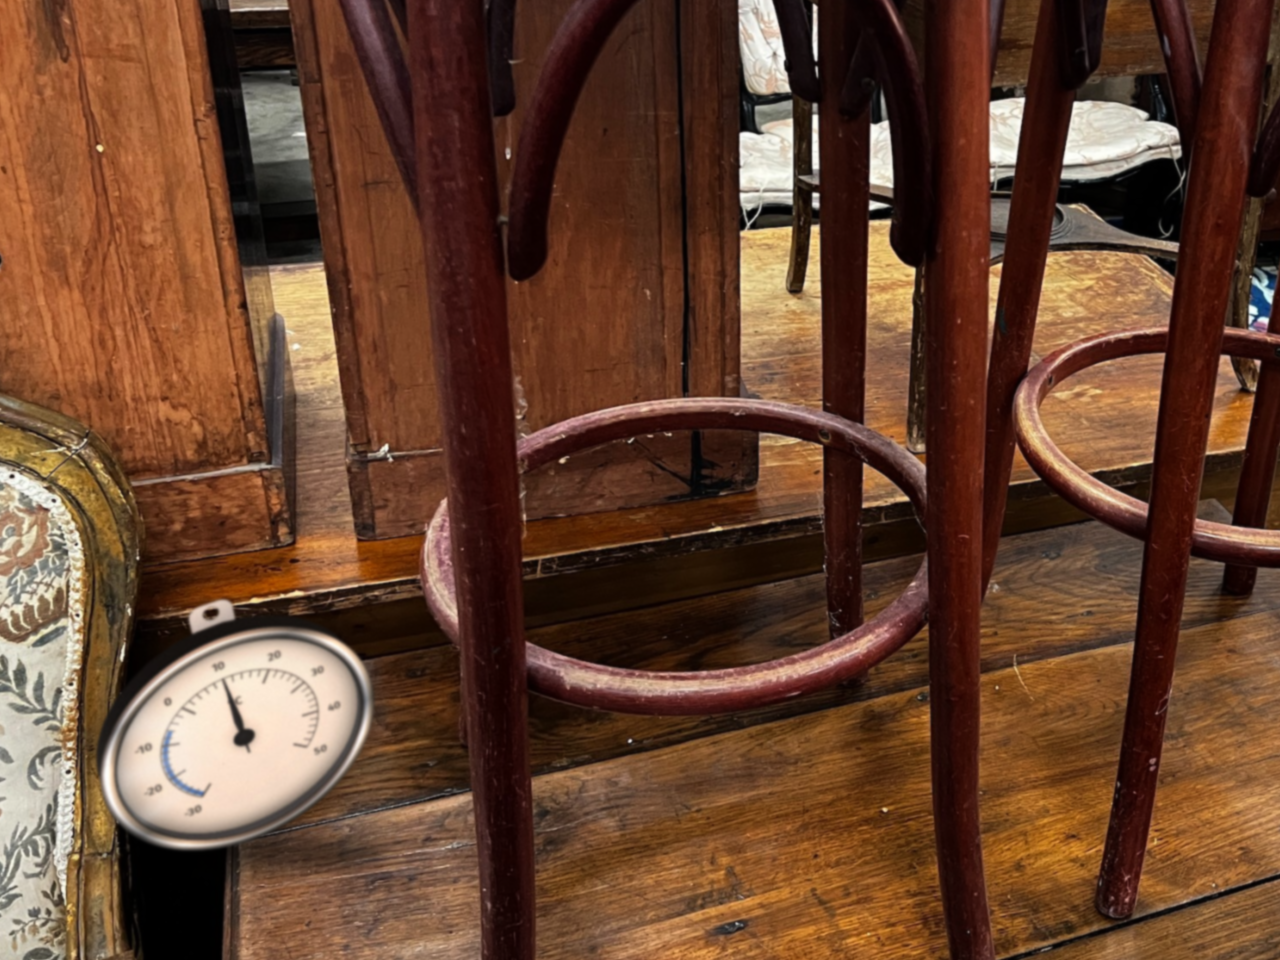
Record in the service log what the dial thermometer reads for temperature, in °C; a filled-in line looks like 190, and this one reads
10
